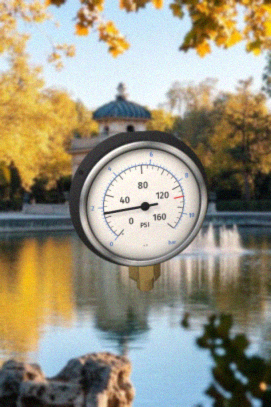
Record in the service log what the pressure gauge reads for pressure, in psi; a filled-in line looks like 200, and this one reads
25
